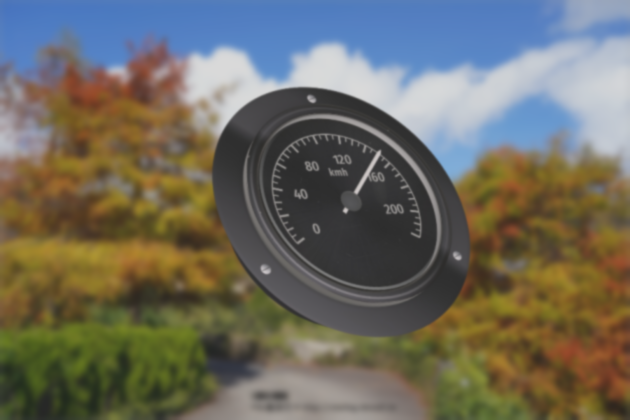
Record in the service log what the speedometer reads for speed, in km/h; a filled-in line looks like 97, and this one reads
150
